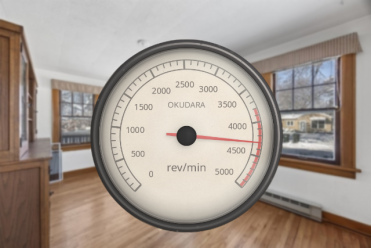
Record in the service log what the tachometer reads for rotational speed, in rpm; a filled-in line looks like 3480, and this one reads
4300
